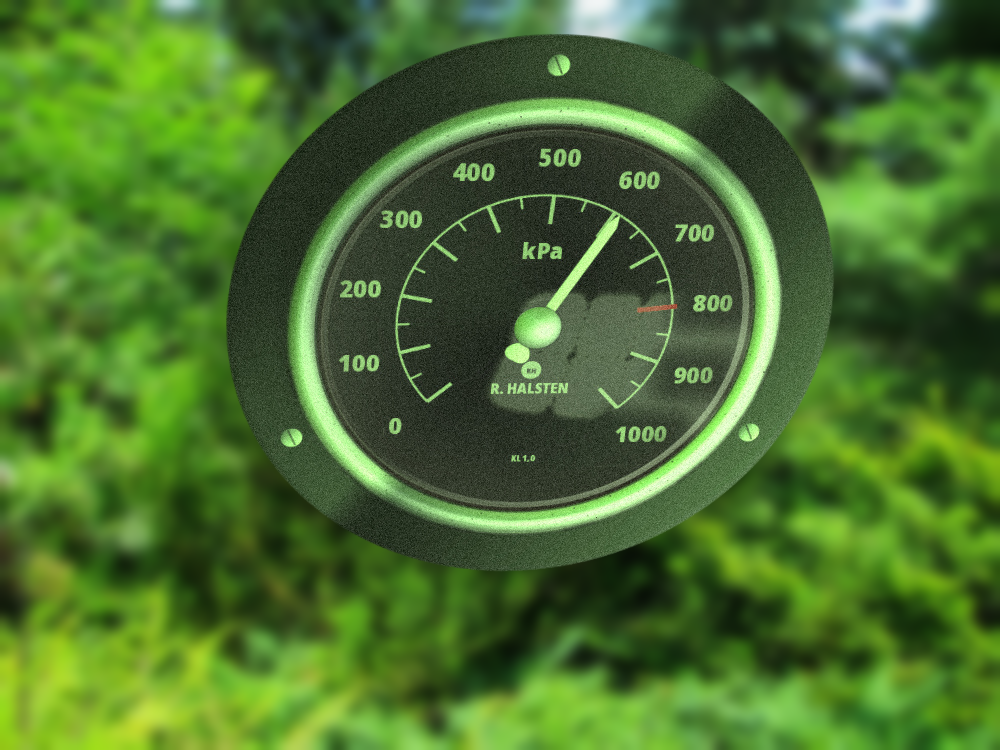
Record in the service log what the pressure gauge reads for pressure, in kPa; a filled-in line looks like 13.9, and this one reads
600
